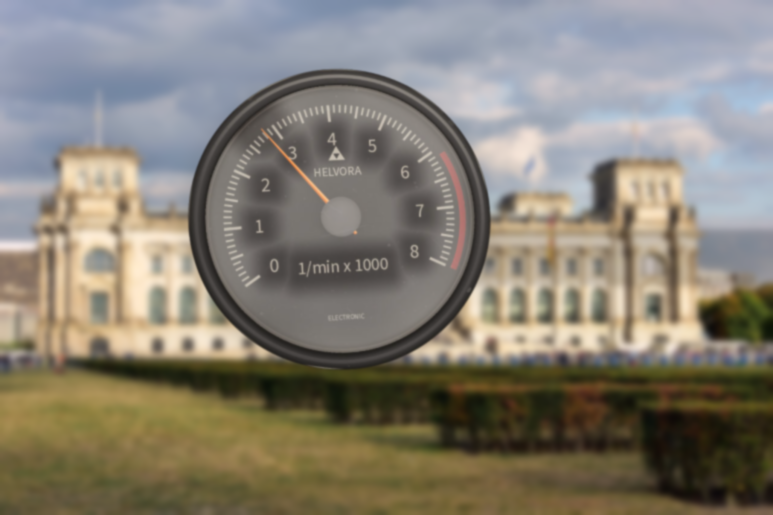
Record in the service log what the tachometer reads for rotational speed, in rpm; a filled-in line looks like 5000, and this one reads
2800
